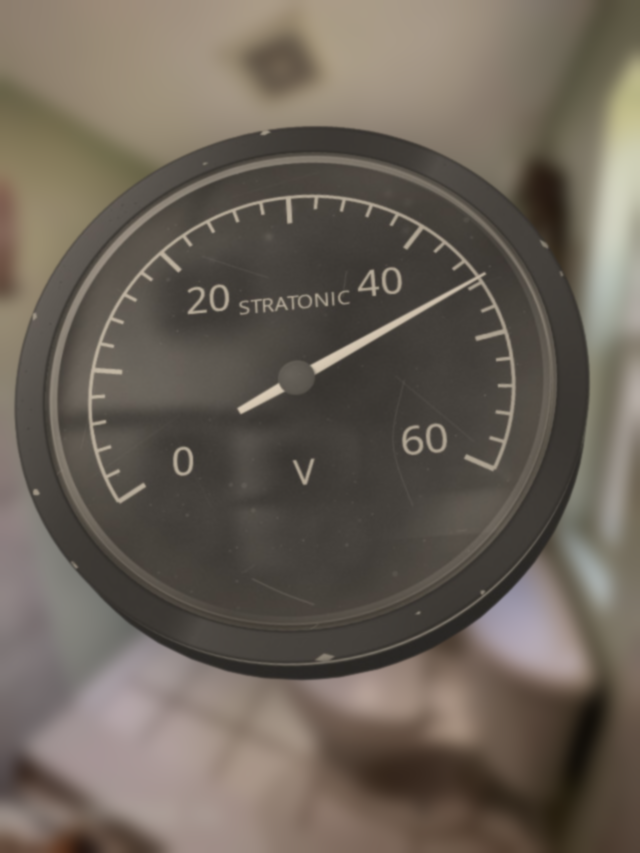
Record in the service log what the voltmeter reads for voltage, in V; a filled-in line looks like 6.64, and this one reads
46
